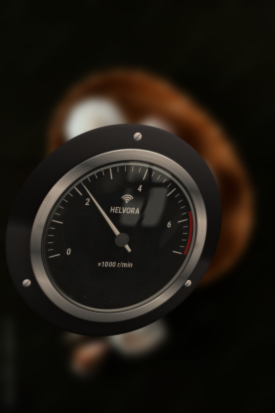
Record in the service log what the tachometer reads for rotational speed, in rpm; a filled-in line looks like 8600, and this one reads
2200
